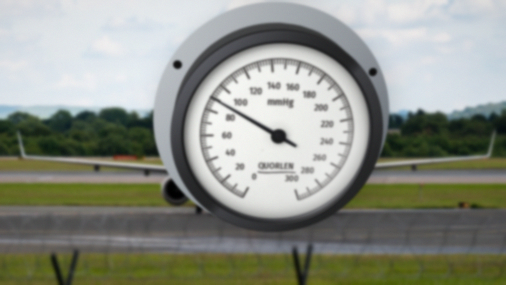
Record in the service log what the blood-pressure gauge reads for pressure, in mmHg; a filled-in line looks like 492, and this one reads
90
